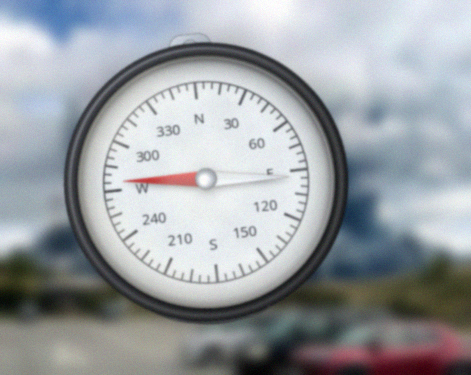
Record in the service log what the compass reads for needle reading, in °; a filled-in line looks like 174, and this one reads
275
